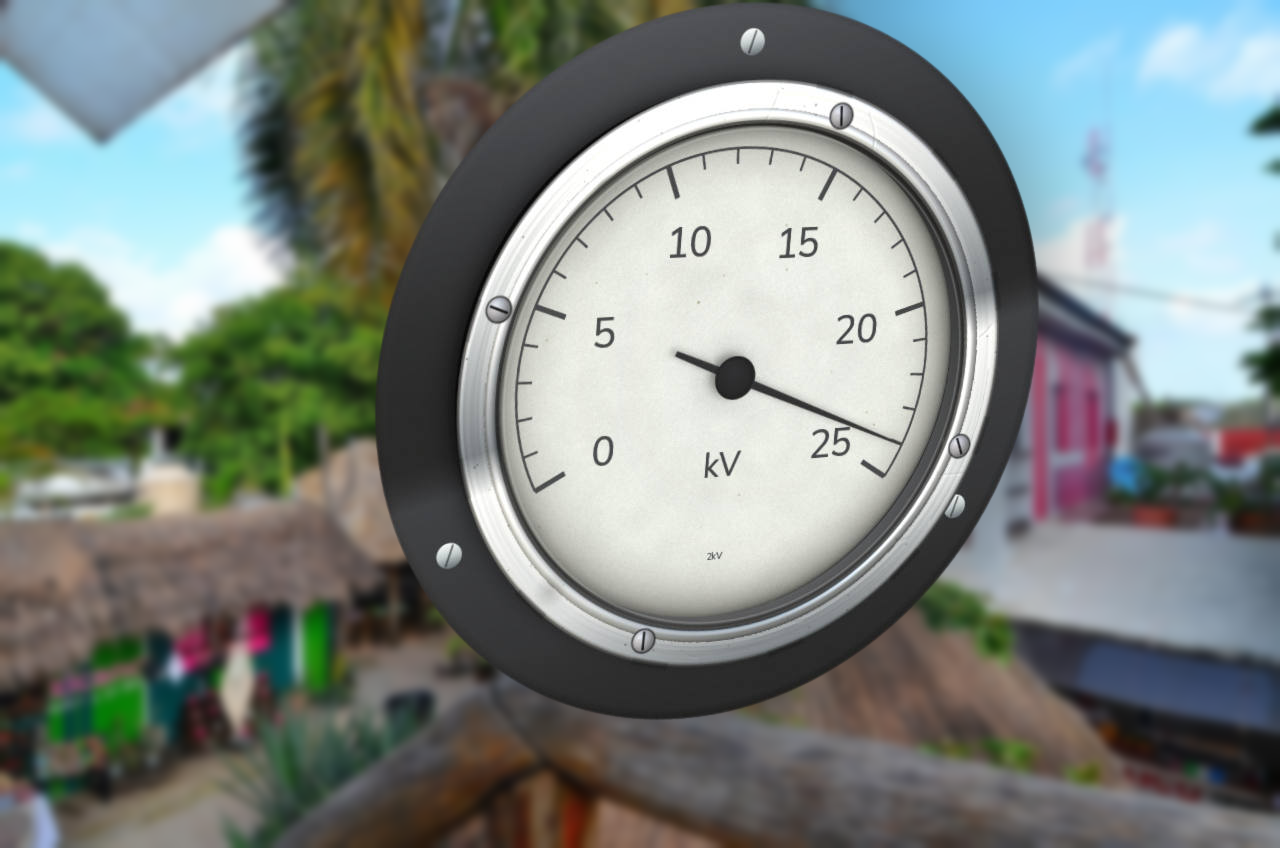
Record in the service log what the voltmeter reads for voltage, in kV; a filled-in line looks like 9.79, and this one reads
24
